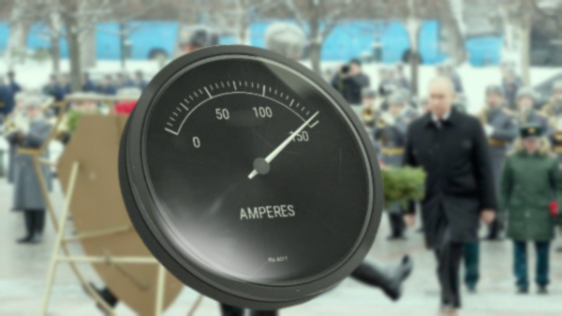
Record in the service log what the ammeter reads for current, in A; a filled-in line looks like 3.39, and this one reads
145
